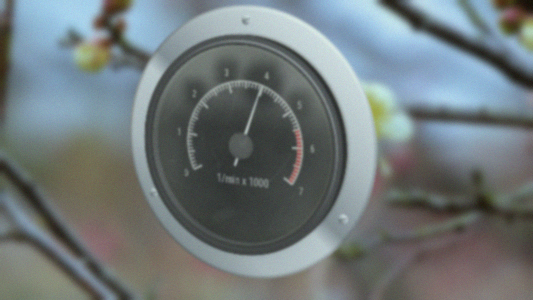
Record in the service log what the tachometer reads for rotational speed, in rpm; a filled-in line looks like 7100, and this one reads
4000
